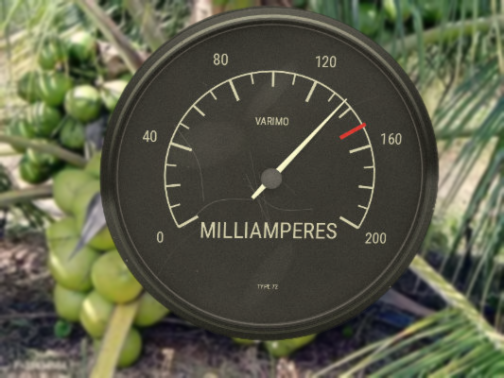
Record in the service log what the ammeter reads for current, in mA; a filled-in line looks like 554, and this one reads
135
